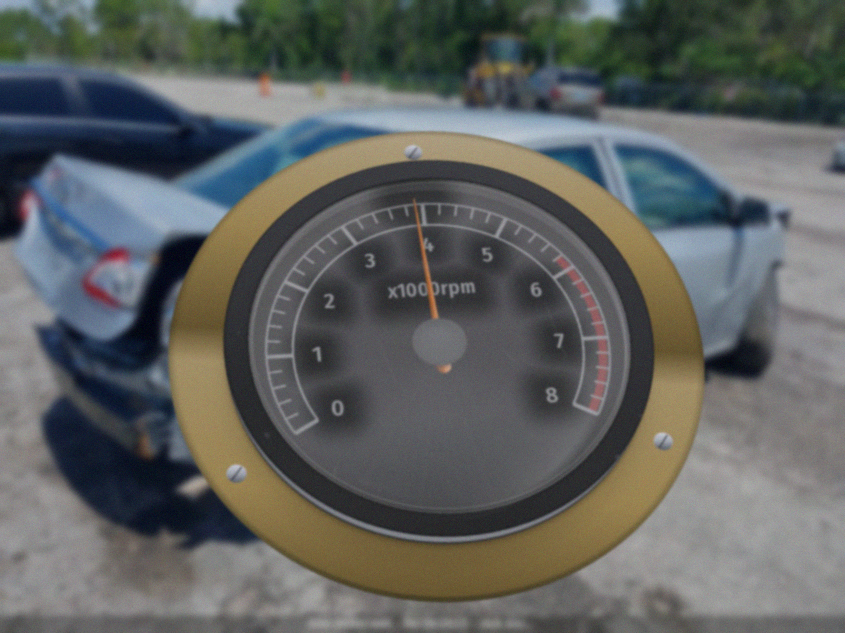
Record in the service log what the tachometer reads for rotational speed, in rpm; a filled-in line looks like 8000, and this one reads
3900
